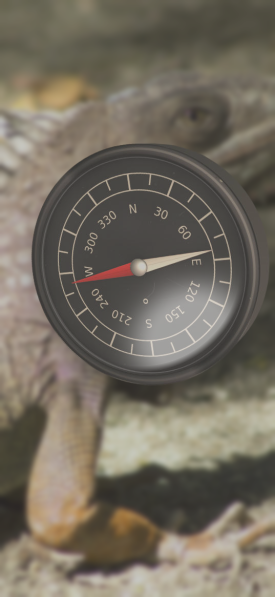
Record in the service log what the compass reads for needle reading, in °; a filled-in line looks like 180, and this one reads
262.5
